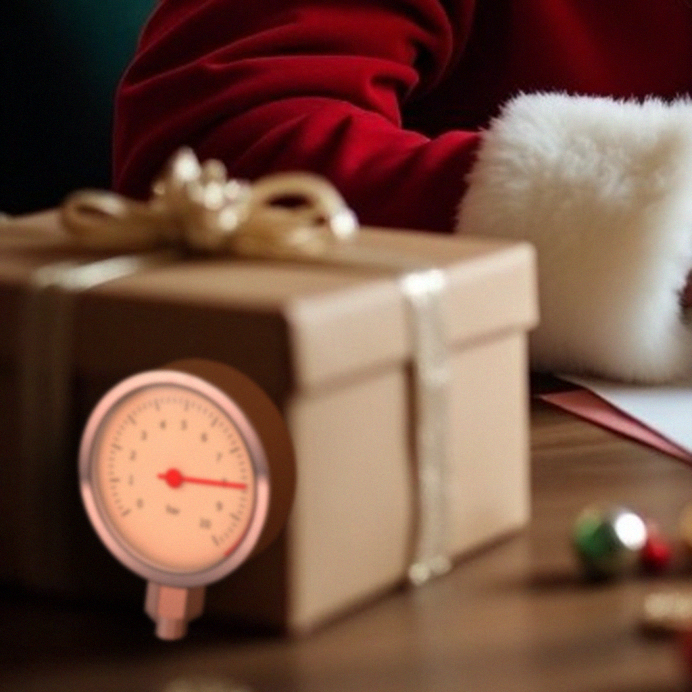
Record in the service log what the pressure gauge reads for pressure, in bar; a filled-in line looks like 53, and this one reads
8
